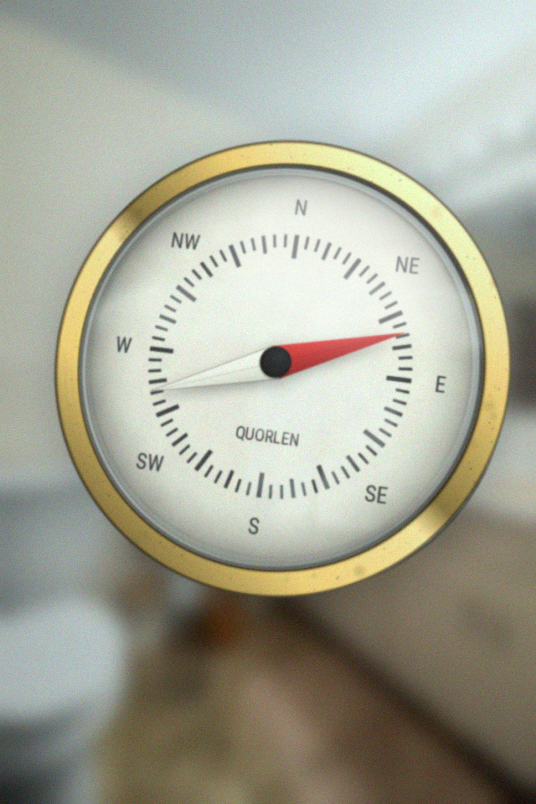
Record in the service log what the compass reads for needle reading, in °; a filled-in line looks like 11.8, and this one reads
70
